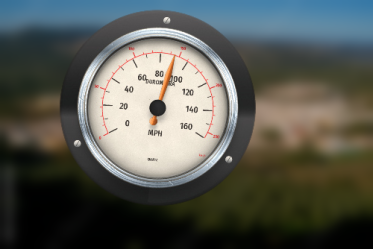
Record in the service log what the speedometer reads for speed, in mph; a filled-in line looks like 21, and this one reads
90
